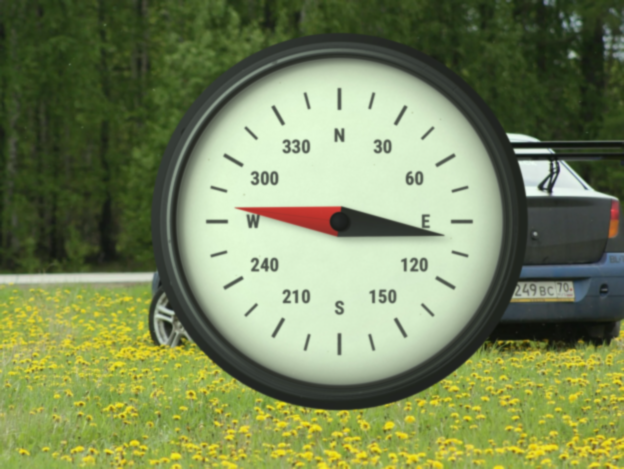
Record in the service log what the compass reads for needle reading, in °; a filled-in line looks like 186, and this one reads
277.5
